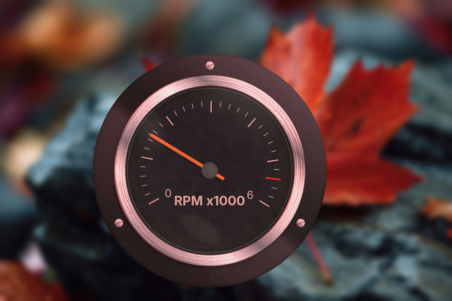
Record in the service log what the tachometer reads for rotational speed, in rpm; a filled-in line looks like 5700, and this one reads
1500
